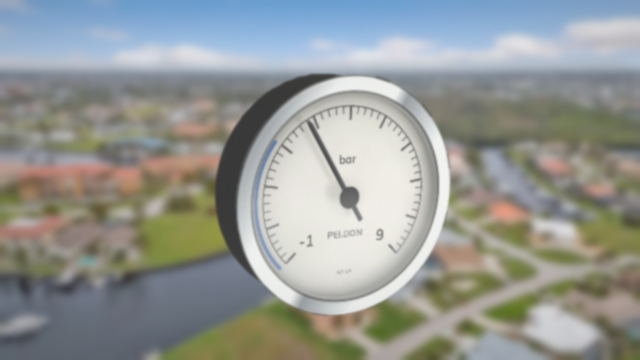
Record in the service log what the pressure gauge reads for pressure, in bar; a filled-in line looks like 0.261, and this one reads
2.8
